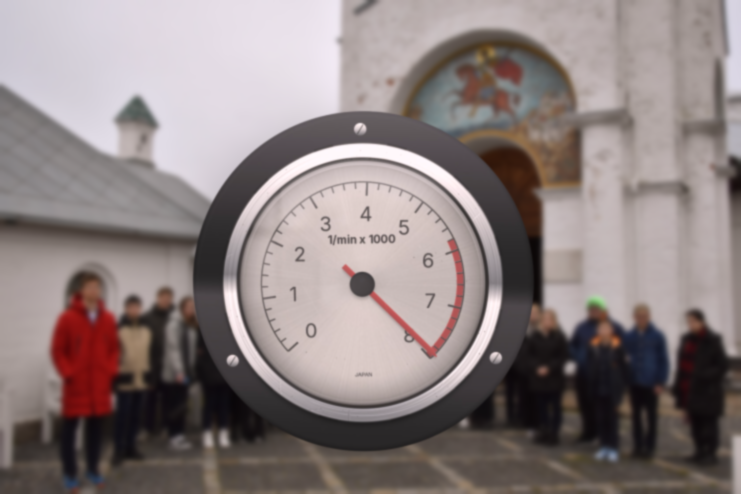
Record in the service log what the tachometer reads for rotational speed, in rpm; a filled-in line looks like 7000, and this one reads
7900
